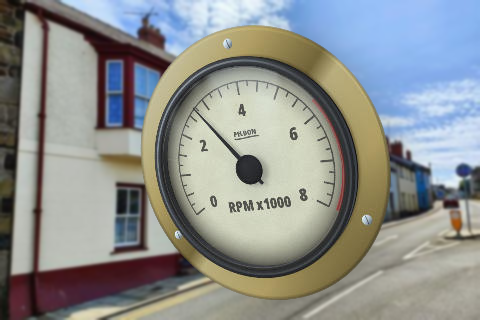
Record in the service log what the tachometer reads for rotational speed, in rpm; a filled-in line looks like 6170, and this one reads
2750
